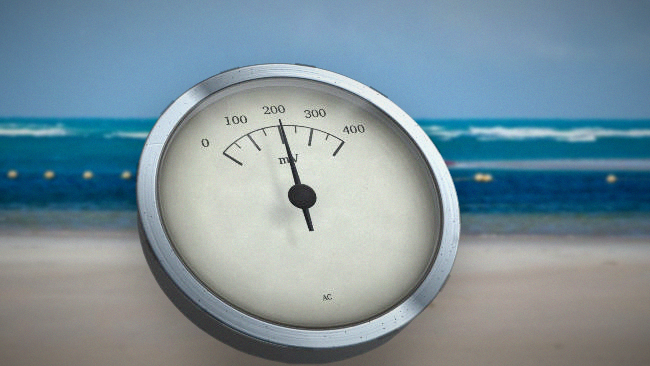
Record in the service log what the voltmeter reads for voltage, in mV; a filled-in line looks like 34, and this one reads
200
